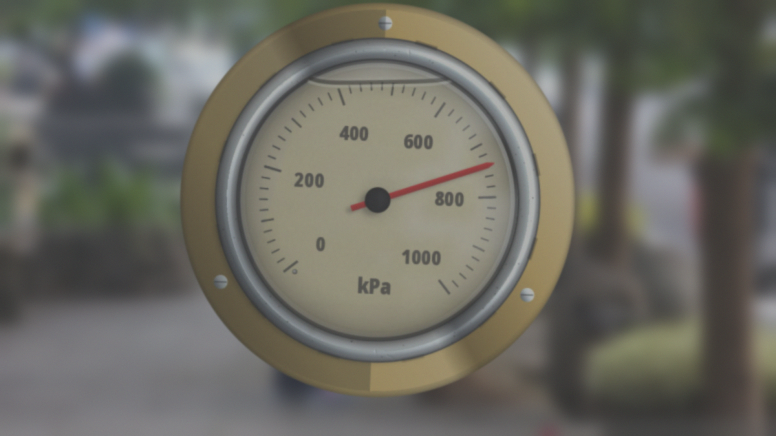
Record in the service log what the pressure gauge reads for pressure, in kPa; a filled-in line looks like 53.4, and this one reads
740
